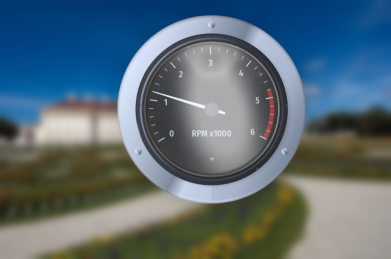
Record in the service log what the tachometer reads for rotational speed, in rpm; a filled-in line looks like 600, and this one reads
1200
